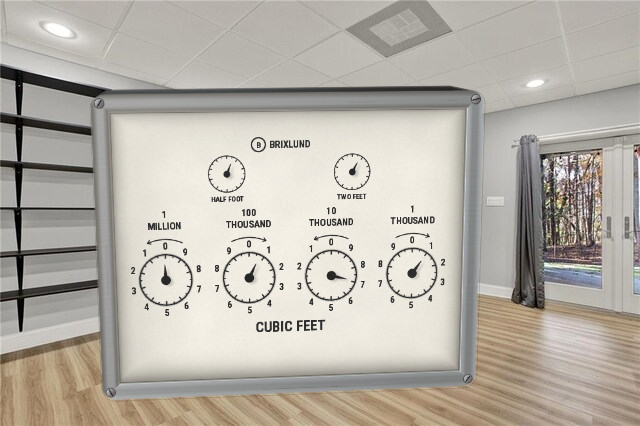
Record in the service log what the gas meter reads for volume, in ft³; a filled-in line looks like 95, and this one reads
7100
